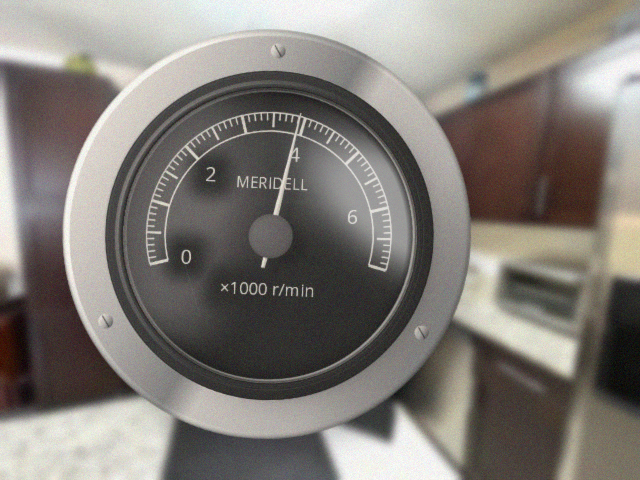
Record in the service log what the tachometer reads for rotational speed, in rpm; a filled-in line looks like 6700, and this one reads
3900
